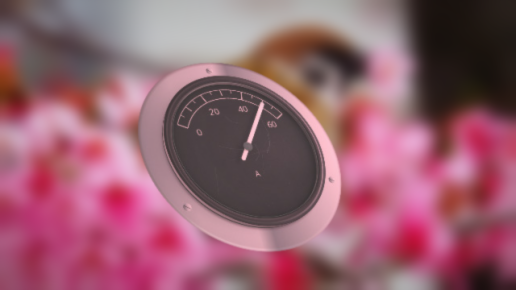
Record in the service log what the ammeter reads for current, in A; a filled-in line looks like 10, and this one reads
50
